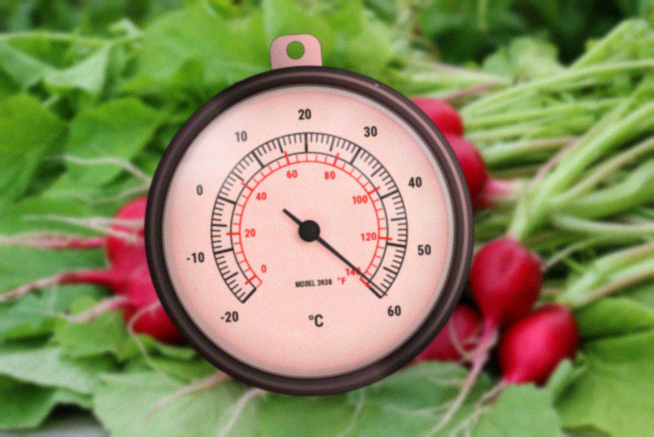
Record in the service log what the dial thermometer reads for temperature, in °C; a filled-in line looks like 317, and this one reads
59
